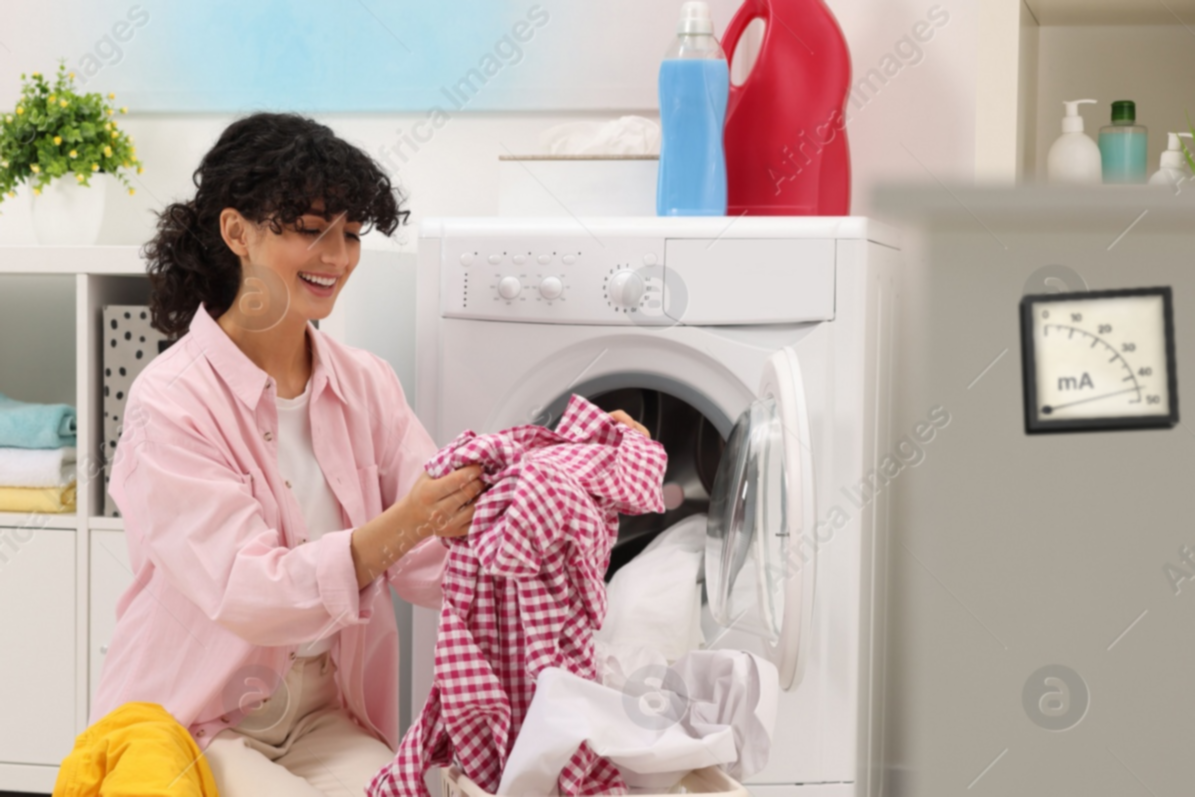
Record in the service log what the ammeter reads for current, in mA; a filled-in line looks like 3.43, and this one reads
45
